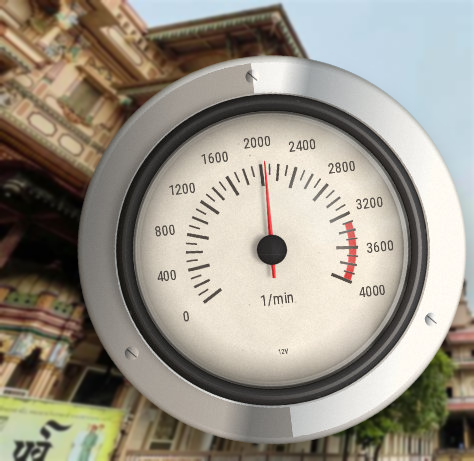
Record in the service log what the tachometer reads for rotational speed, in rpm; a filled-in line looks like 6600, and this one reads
2050
